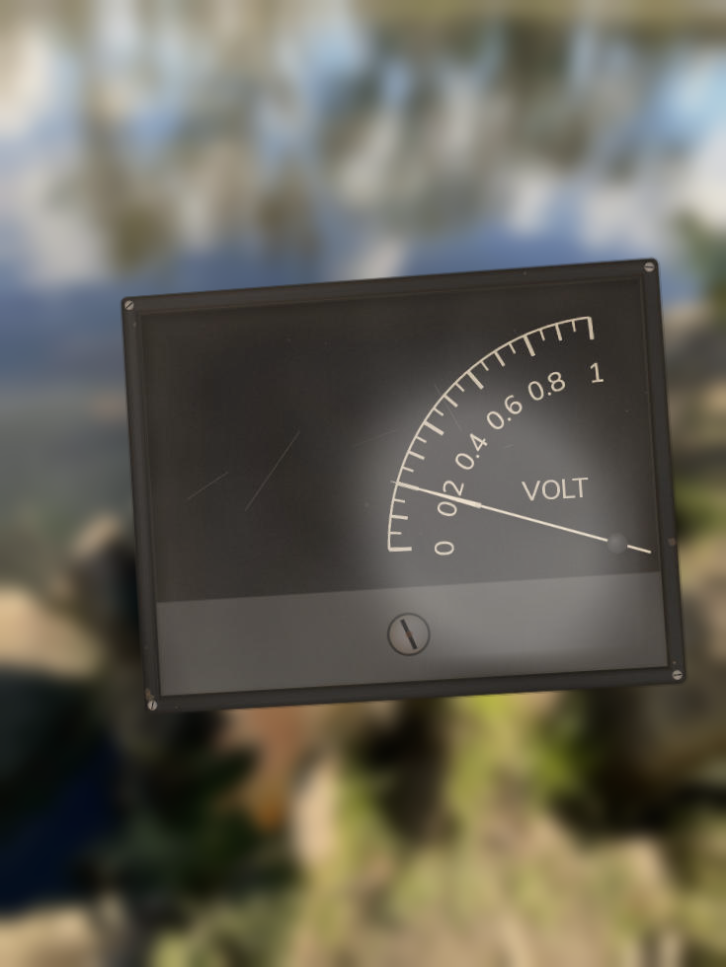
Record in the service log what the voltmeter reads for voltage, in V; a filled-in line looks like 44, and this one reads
0.2
